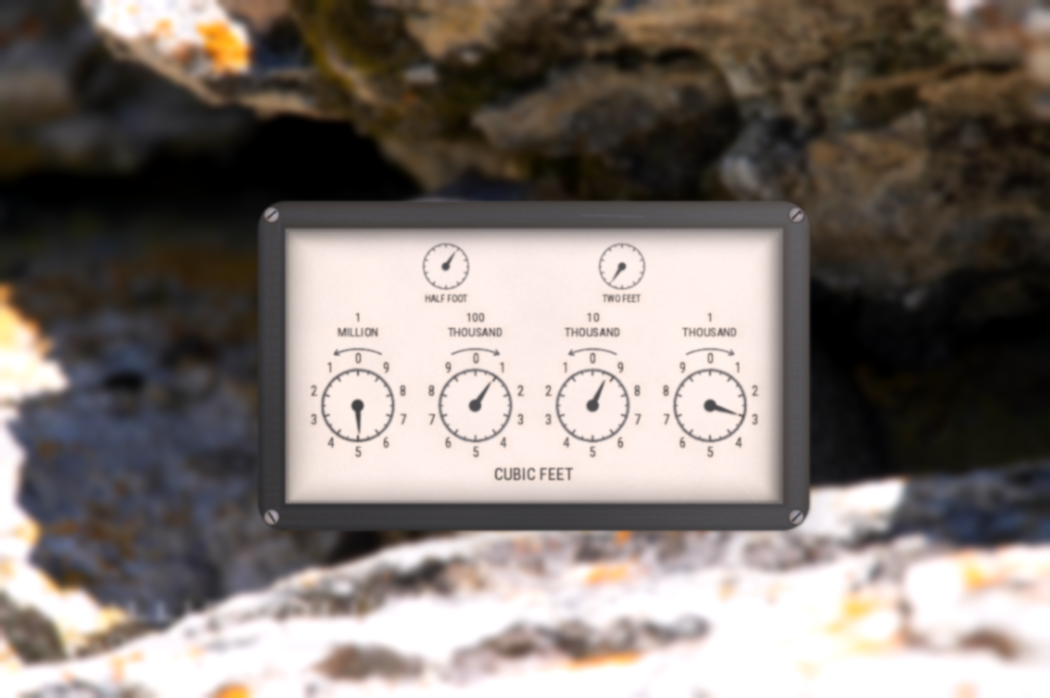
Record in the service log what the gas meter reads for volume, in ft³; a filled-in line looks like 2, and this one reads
509300
